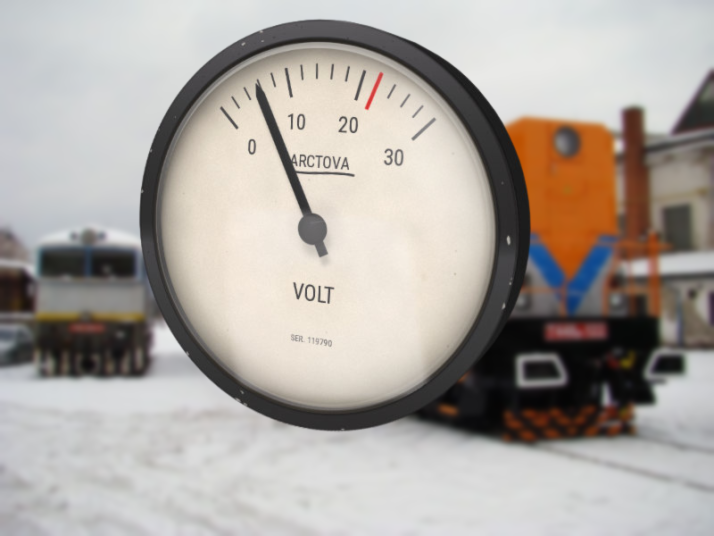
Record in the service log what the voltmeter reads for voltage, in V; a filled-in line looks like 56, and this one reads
6
